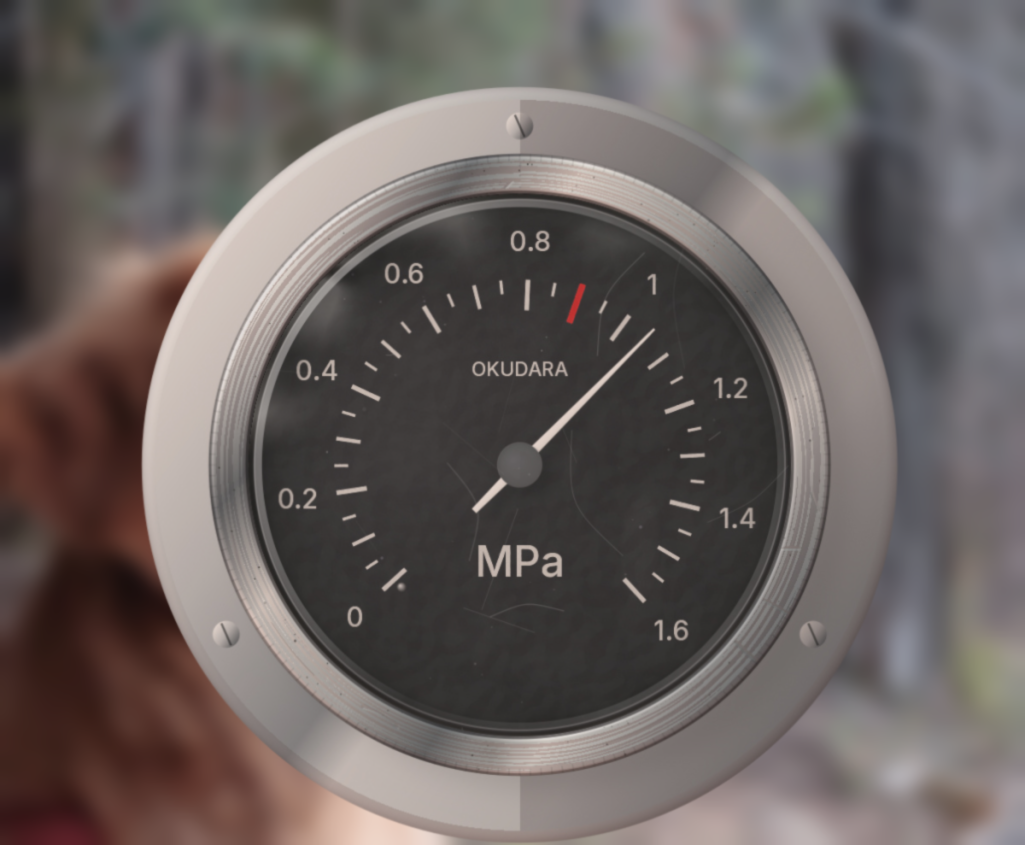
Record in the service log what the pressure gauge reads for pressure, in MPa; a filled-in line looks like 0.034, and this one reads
1.05
